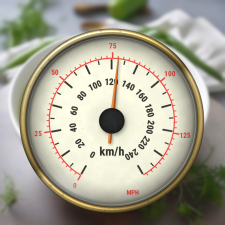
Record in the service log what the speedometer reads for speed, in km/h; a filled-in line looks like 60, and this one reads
125
